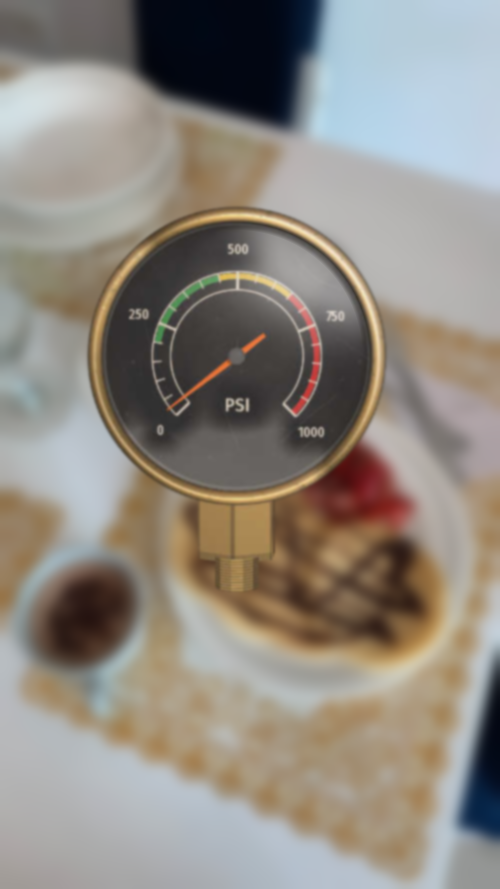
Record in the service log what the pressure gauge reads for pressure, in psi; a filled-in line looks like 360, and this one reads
25
